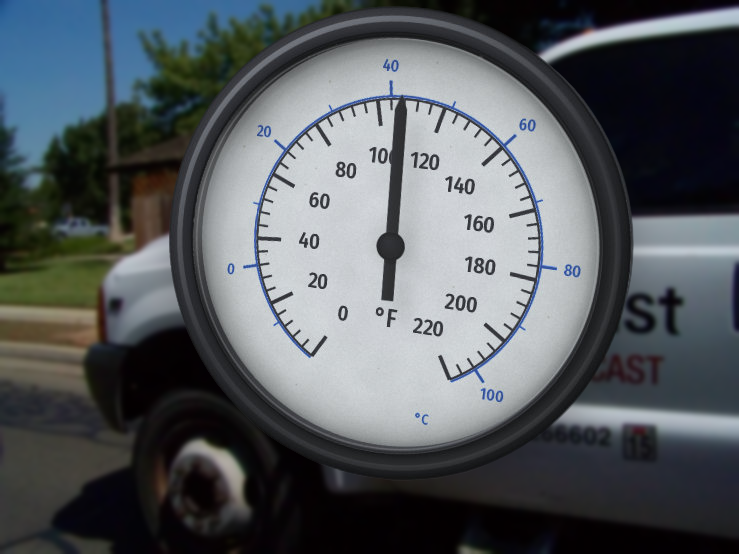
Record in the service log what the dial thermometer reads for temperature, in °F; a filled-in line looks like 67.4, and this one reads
108
